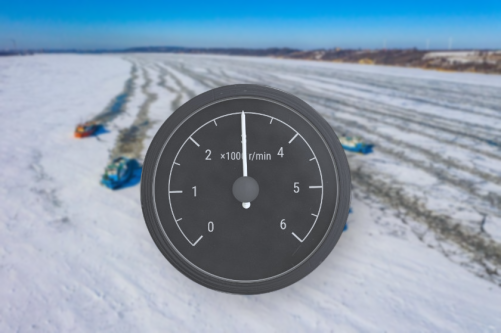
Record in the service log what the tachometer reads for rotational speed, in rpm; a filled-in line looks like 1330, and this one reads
3000
